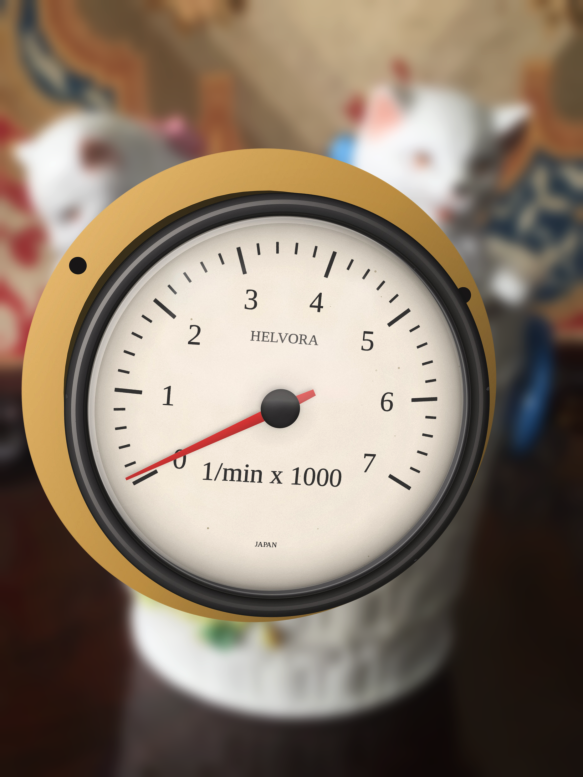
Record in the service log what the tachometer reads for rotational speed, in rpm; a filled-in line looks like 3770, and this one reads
100
